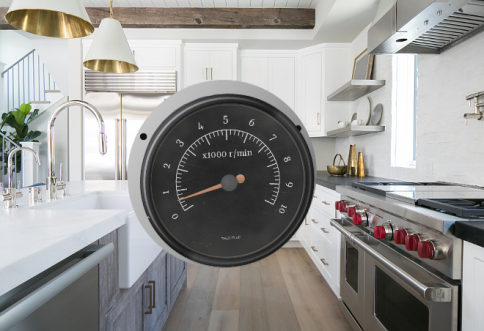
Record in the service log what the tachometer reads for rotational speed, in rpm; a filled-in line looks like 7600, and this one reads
600
